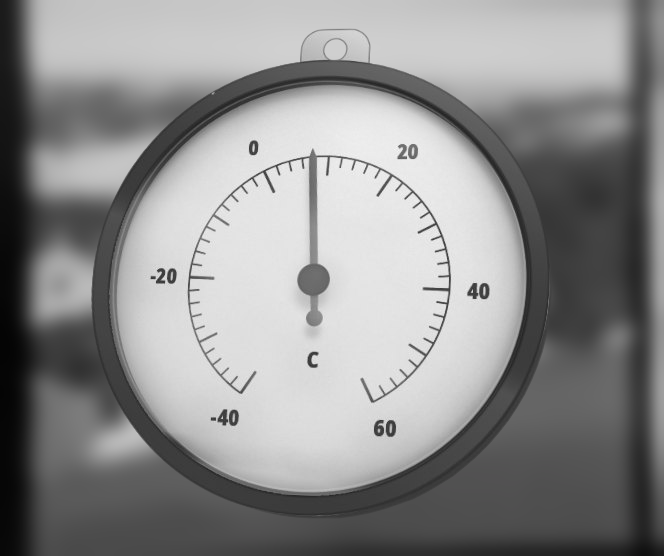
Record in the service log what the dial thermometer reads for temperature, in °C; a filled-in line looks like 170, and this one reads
8
